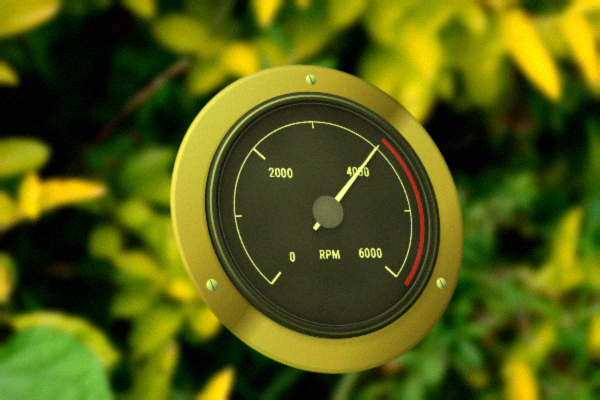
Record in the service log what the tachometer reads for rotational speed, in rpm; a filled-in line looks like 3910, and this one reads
4000
